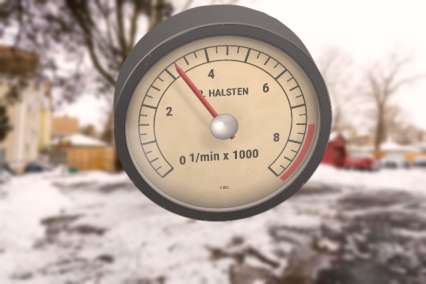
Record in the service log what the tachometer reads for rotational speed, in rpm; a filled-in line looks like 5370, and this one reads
3250
